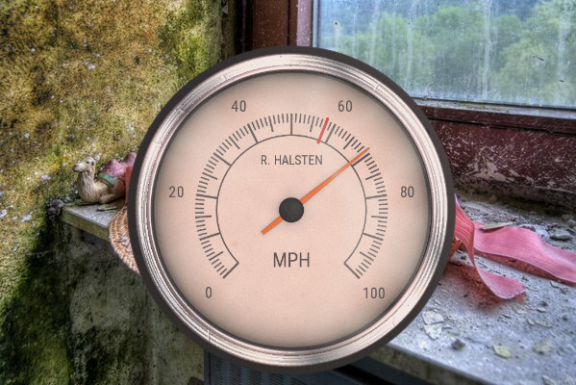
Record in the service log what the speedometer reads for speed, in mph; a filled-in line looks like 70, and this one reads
69
